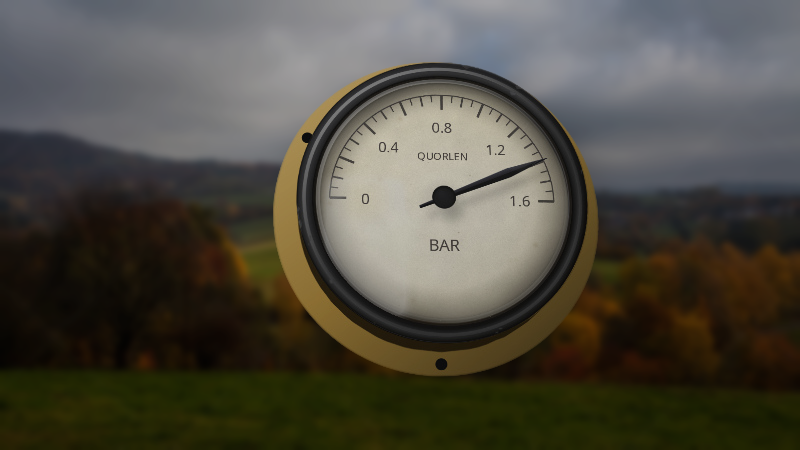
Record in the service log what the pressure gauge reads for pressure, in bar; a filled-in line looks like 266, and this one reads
1.4
